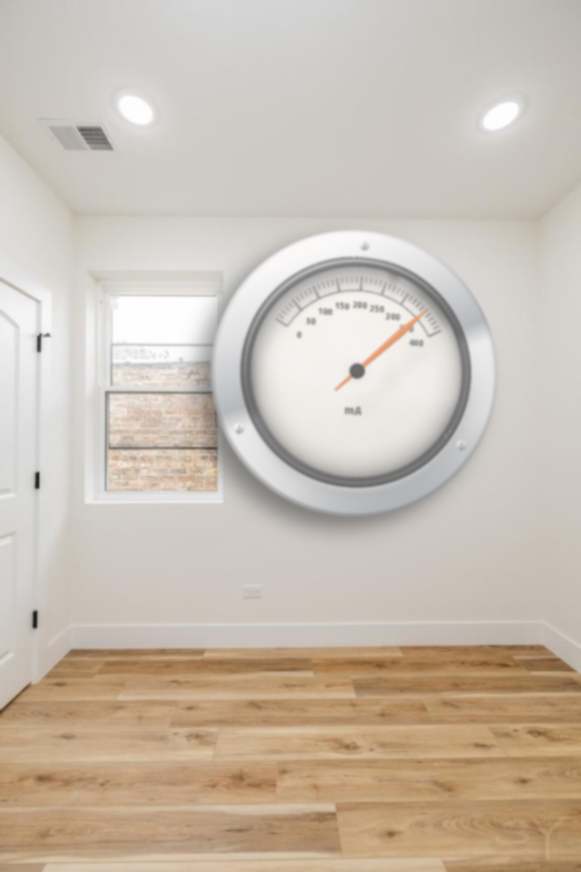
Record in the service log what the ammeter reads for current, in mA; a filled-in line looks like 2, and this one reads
350
